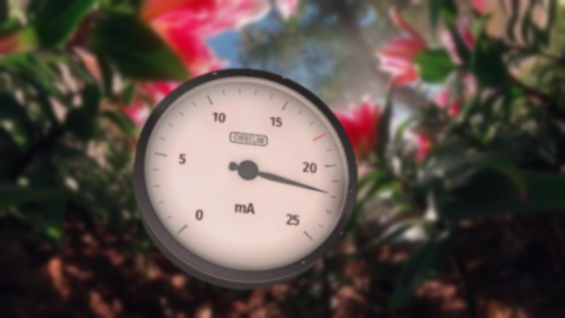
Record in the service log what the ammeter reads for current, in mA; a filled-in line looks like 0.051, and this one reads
22
